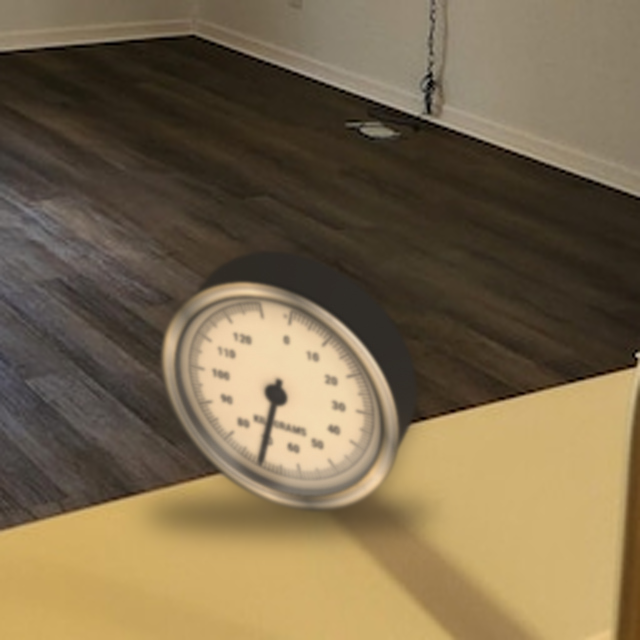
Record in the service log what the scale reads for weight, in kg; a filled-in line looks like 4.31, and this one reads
70
